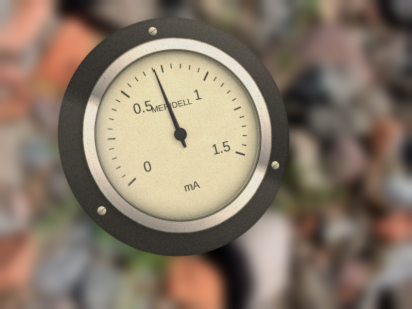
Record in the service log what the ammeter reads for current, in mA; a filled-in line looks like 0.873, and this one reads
0.7
